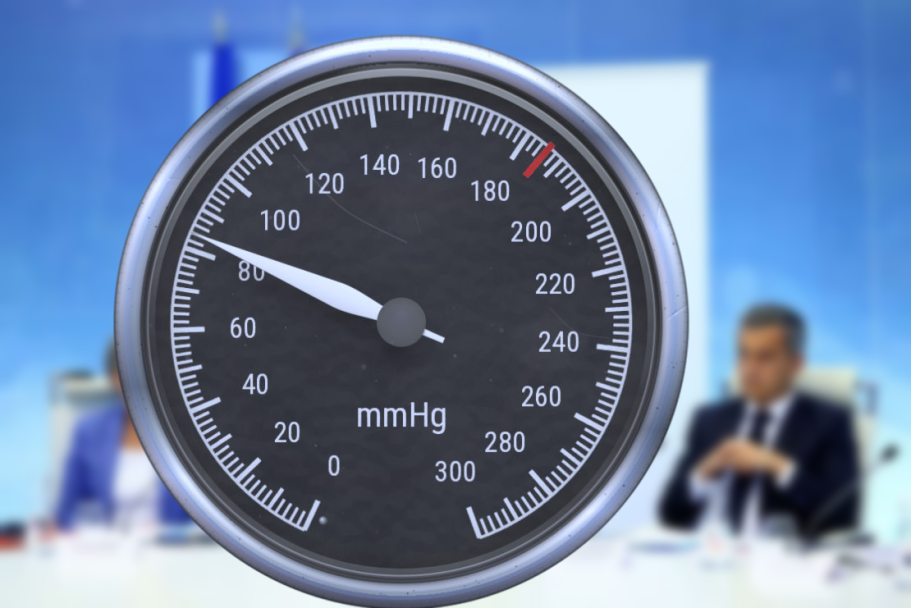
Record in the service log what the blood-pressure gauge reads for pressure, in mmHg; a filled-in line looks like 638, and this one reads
84
